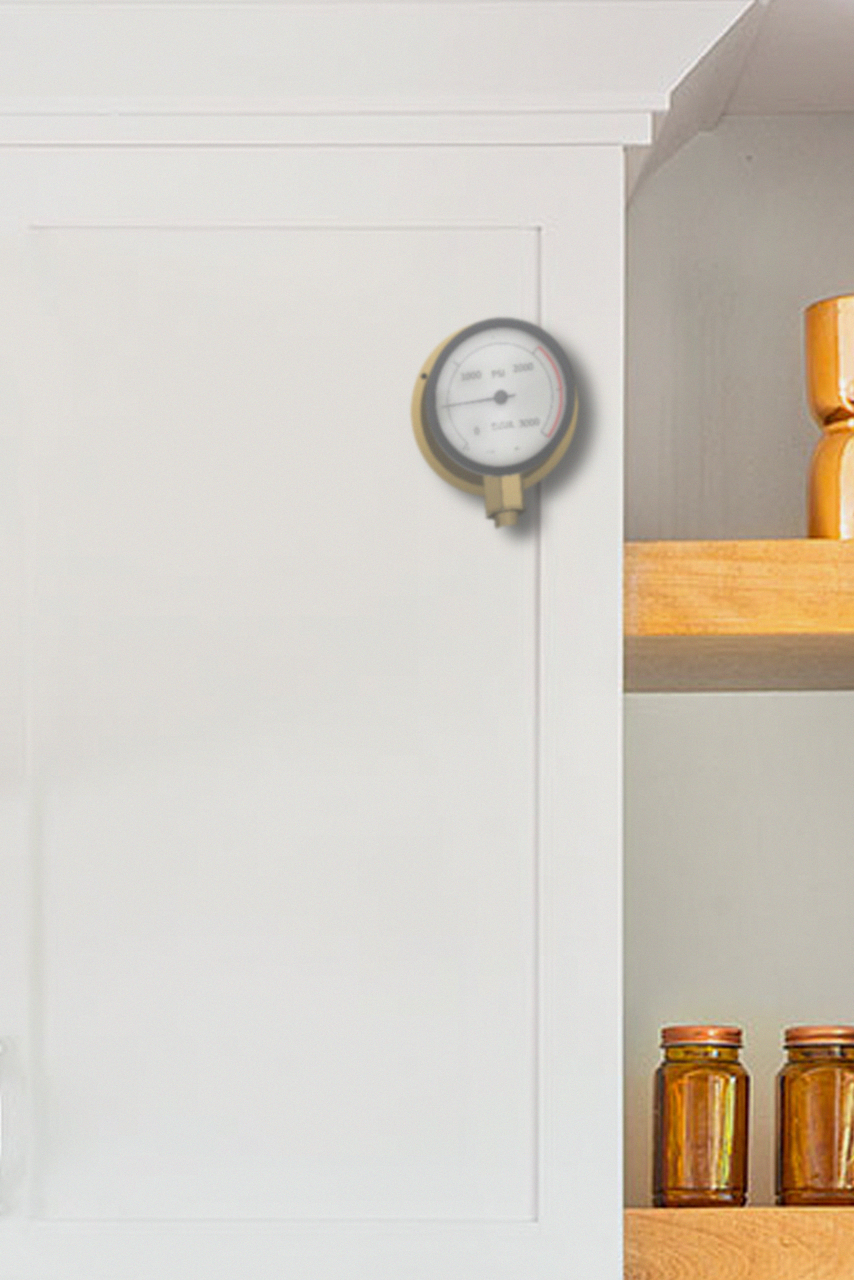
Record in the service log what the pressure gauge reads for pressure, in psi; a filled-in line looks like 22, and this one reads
500
